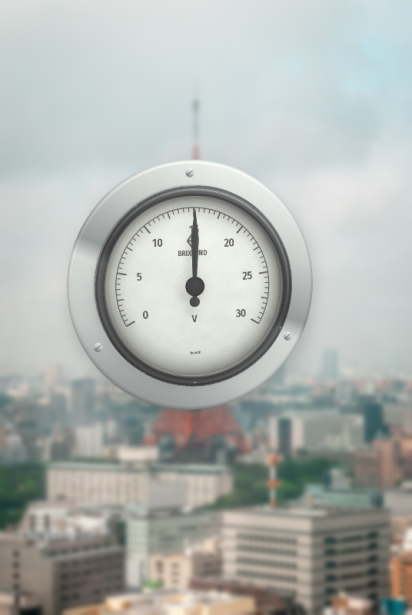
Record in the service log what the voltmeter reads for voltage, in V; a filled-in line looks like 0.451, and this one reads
15
